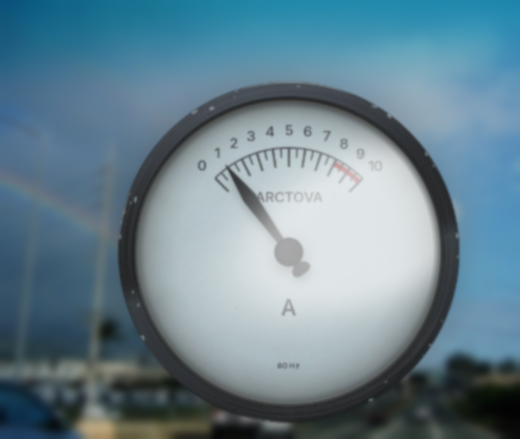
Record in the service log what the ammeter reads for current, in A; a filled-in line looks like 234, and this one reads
1
